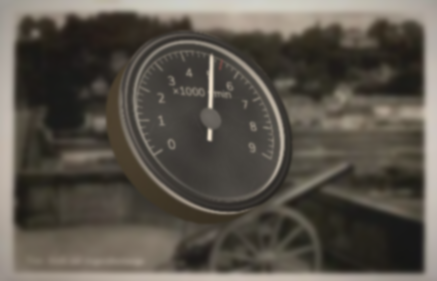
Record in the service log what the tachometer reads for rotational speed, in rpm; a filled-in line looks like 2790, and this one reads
5000
